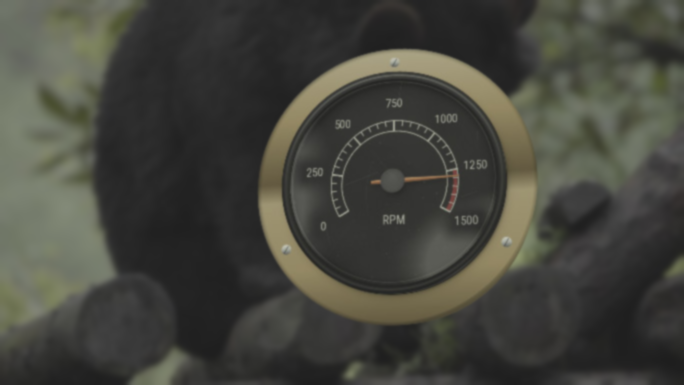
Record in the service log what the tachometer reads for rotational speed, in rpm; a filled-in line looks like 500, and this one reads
1300
